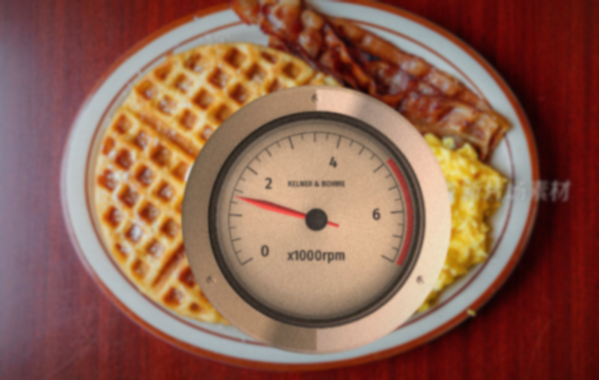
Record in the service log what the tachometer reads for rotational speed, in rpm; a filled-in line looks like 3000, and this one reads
1375
